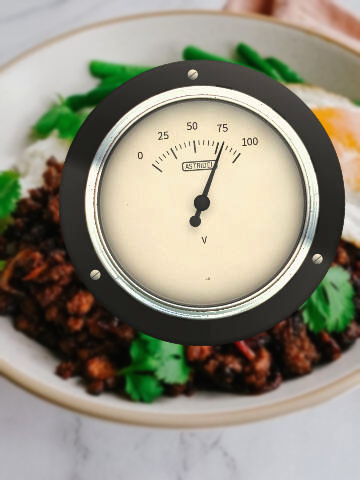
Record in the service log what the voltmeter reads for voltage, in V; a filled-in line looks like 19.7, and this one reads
80
